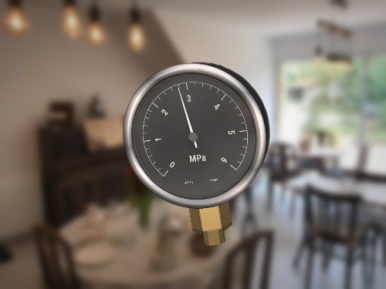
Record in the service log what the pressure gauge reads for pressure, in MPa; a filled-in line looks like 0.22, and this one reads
2.8
